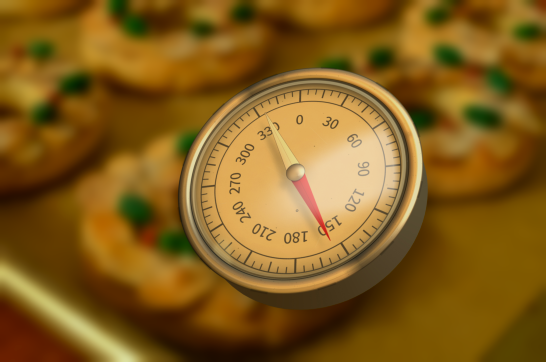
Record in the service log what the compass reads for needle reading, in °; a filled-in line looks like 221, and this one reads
155
